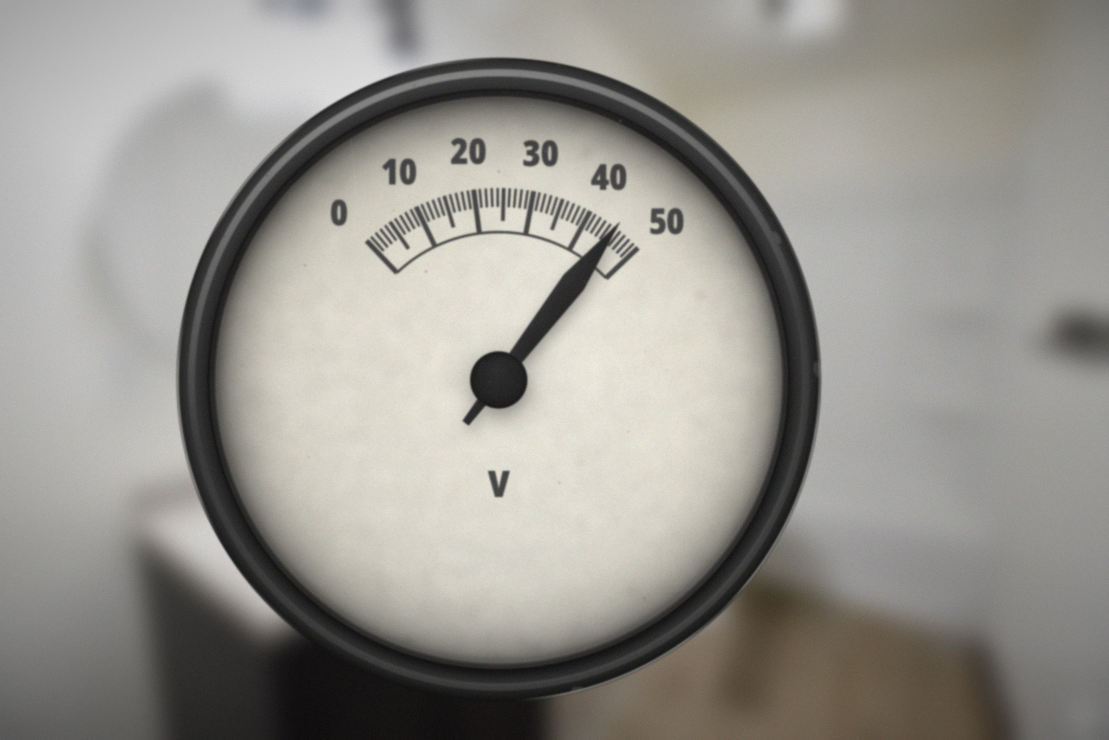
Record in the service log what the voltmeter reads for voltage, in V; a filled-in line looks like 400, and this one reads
45
